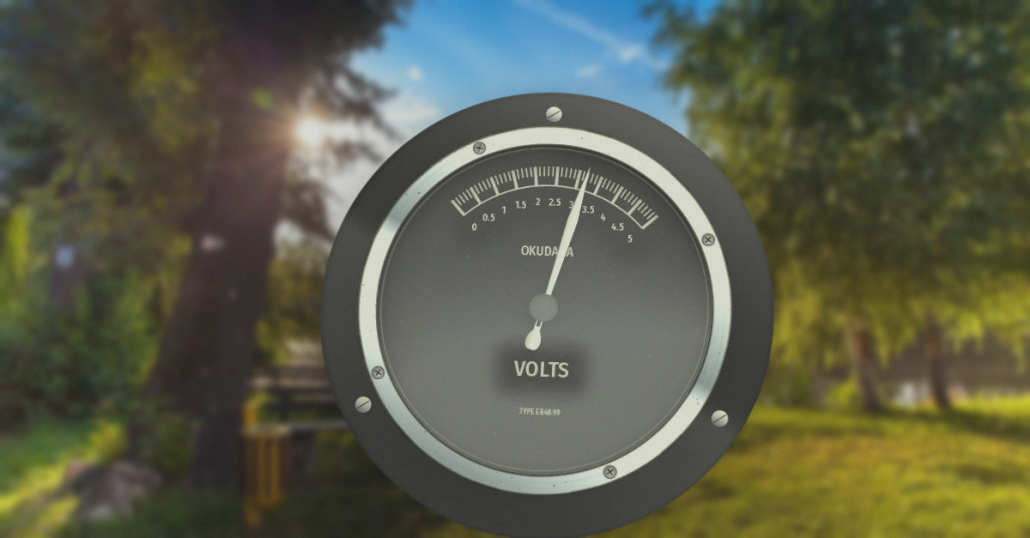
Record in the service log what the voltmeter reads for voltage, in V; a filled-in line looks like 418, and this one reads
3.2
